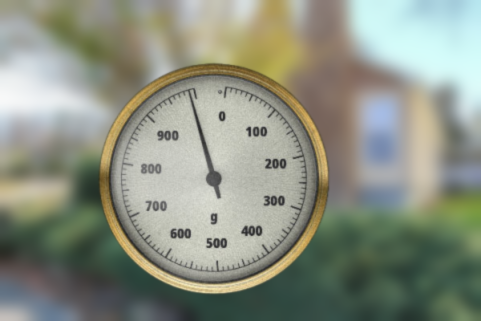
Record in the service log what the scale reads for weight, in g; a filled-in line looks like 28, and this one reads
990
